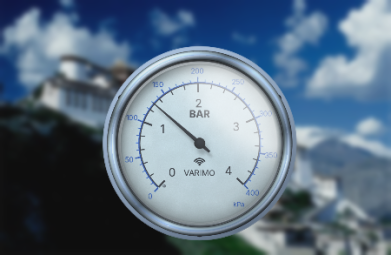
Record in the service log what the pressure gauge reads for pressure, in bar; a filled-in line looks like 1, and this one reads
1.3
